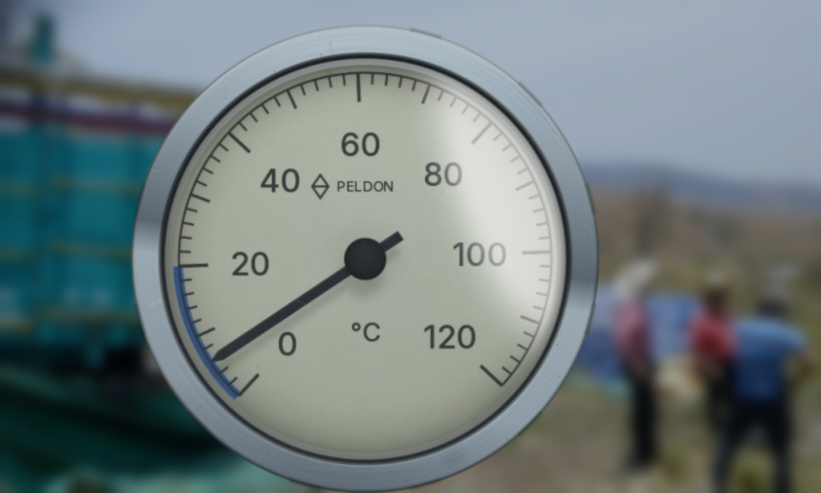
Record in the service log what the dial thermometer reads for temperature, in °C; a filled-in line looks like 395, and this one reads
6
